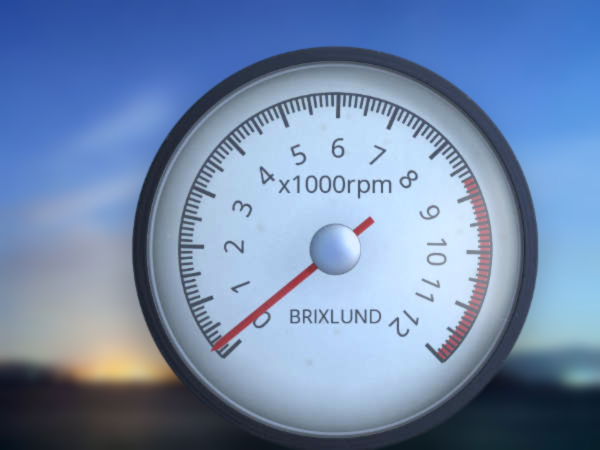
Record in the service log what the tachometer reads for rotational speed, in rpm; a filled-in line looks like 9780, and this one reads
200
